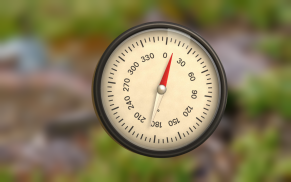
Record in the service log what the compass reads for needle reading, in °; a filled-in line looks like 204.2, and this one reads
10
